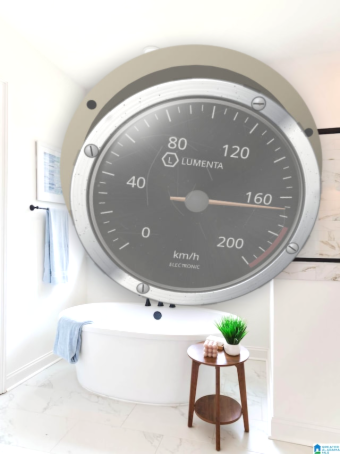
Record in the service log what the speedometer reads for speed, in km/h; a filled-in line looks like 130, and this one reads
165
